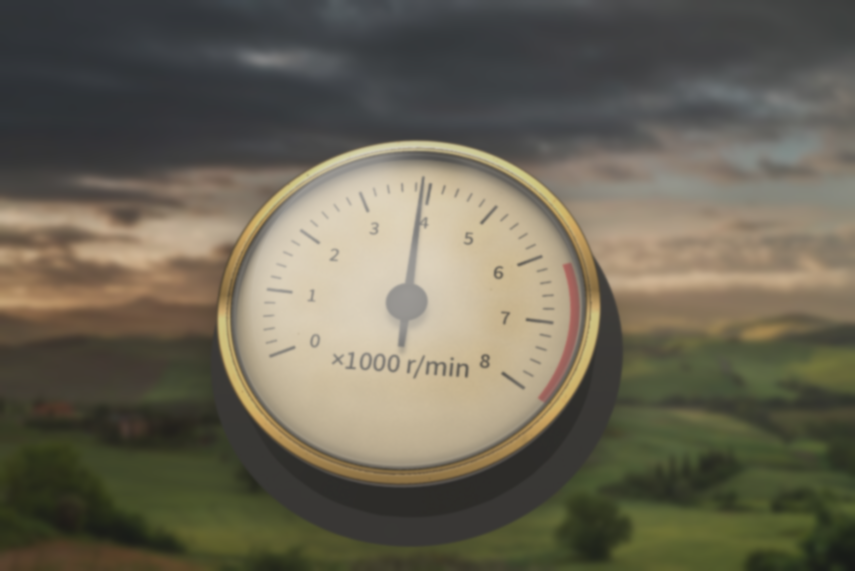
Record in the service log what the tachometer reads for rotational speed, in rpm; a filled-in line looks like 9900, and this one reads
3900
